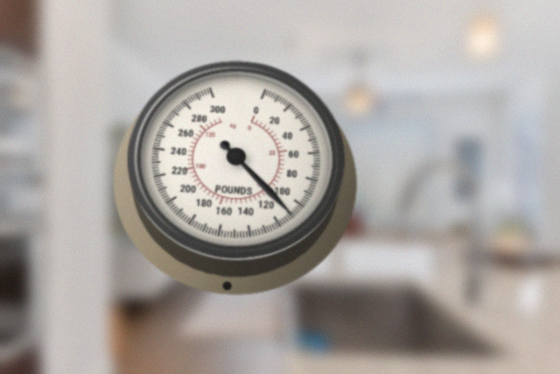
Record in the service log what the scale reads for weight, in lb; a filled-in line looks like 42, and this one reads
110
